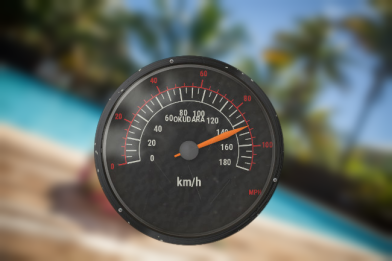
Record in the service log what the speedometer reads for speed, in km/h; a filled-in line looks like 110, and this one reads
145
